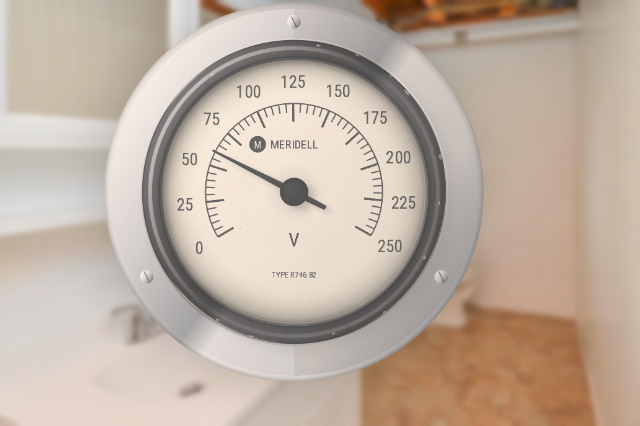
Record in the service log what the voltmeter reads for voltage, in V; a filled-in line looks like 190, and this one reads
60
